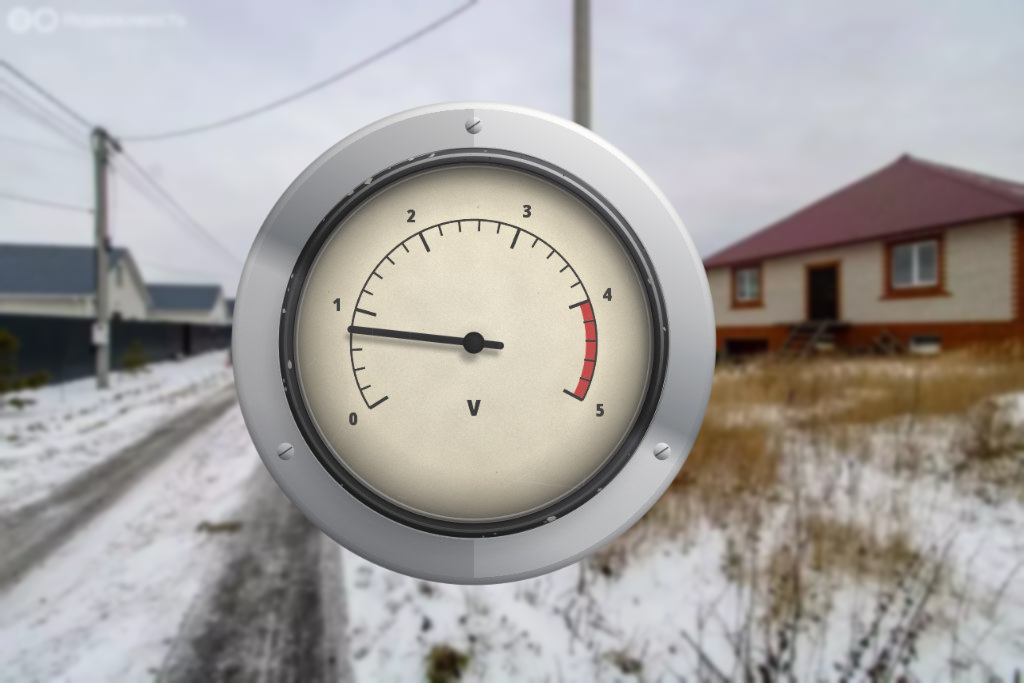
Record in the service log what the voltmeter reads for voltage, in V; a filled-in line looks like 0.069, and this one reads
0.8
